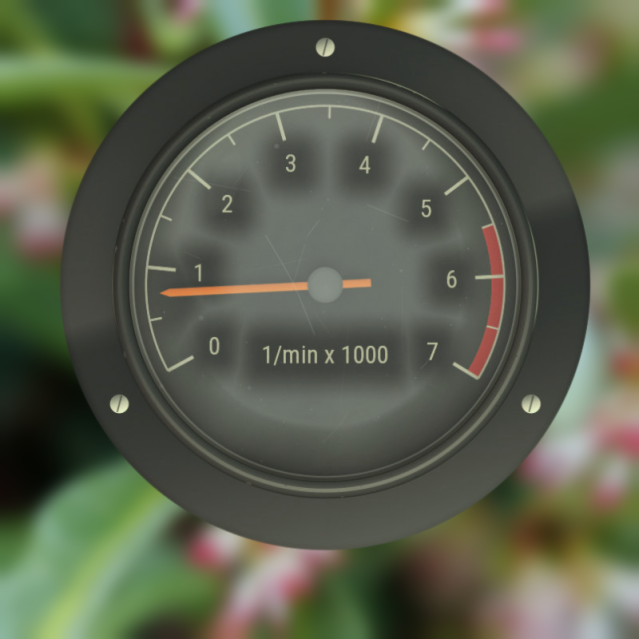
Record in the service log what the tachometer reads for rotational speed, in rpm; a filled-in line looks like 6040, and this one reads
750
